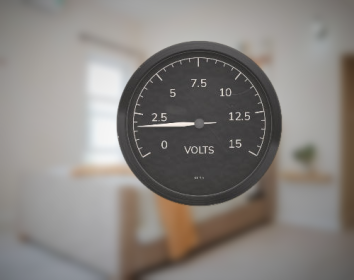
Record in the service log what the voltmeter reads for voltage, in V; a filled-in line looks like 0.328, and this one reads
1.75
